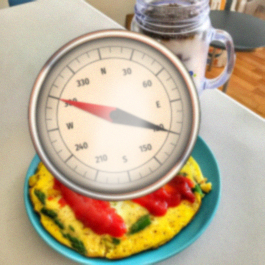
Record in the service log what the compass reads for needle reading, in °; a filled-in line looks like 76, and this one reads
300
